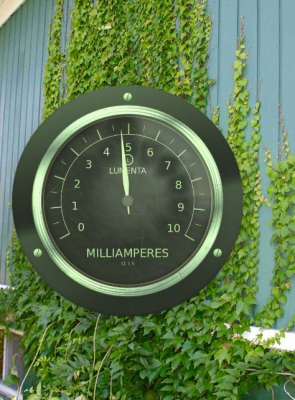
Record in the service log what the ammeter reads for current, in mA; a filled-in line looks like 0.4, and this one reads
4.75
